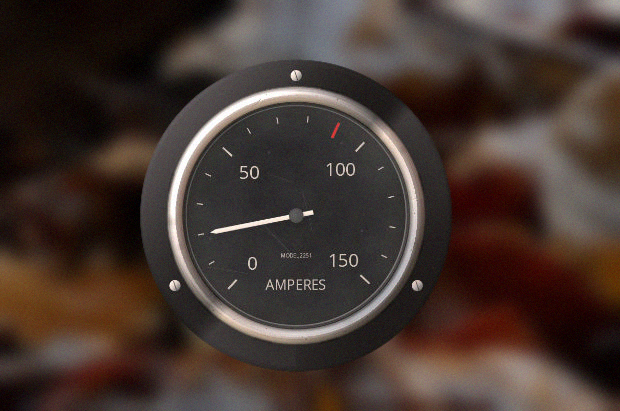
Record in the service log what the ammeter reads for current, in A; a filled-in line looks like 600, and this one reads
20
